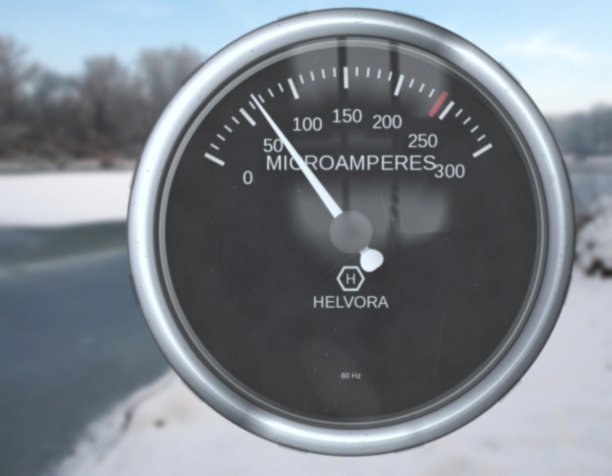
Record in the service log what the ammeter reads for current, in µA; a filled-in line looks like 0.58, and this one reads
65
